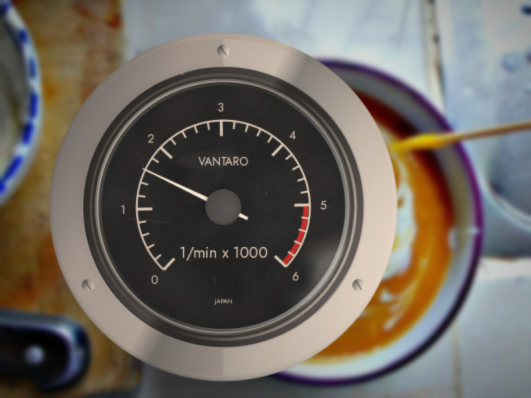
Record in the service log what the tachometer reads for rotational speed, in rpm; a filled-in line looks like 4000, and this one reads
1600
